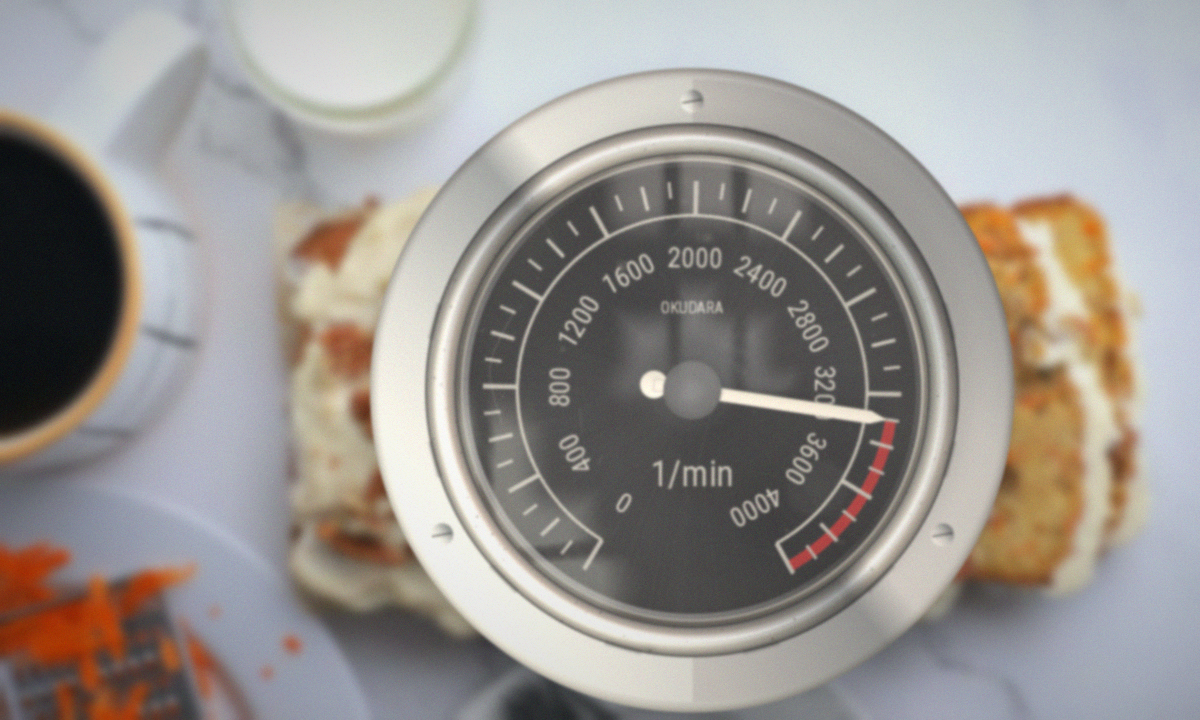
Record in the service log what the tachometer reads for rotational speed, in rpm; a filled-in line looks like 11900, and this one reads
3300
